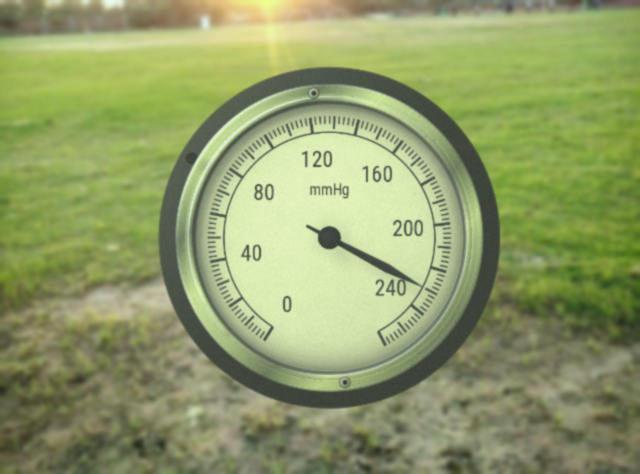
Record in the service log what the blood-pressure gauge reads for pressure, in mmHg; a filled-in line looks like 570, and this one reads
230
